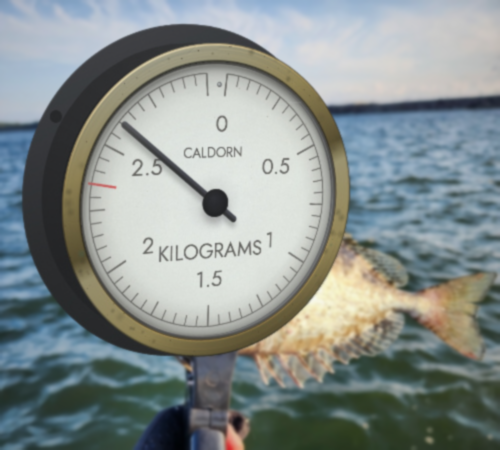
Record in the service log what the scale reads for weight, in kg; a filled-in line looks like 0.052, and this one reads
2.6
